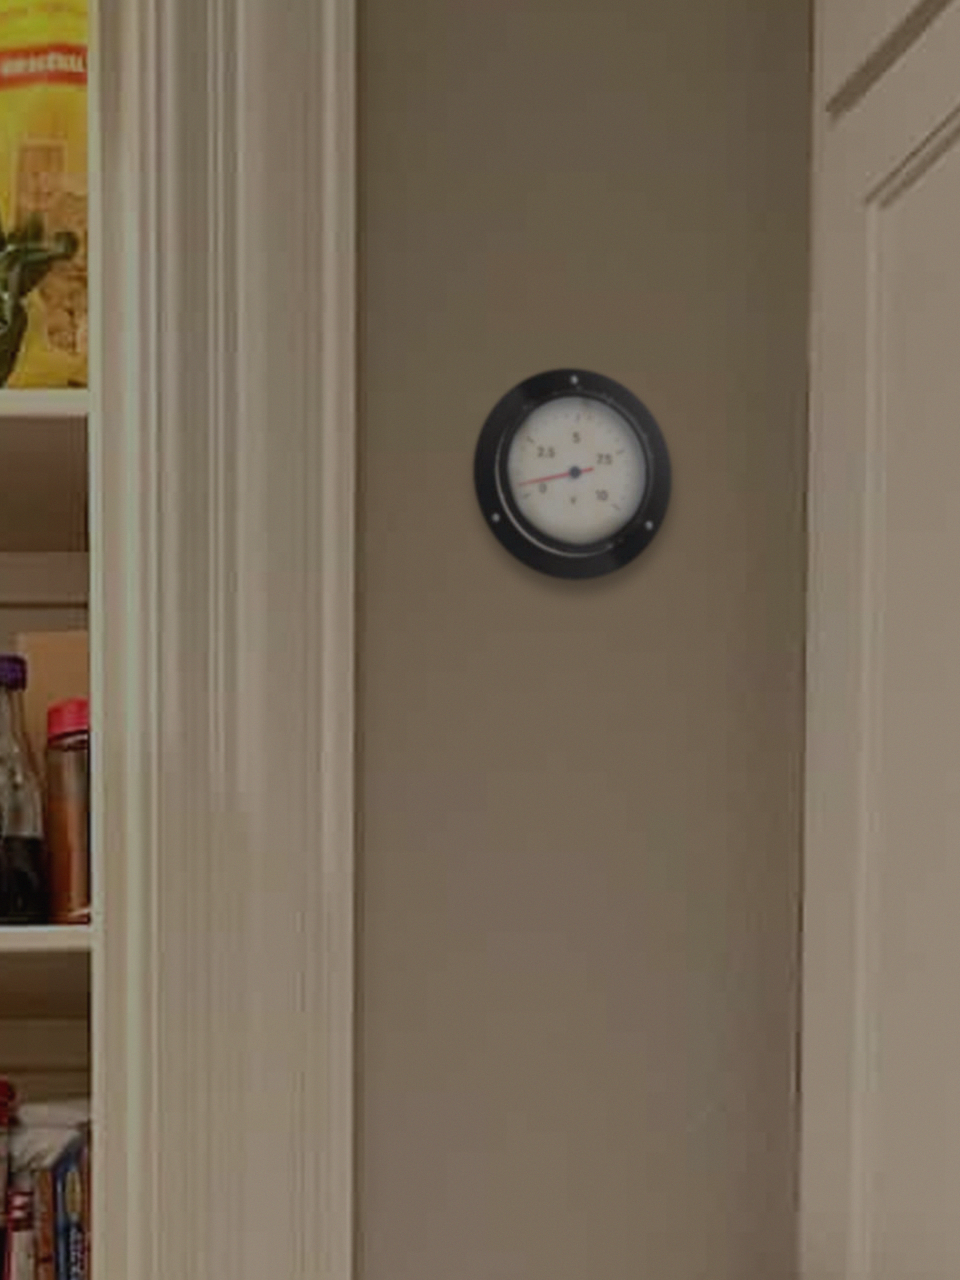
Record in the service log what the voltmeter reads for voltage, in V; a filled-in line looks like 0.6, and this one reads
0.5
